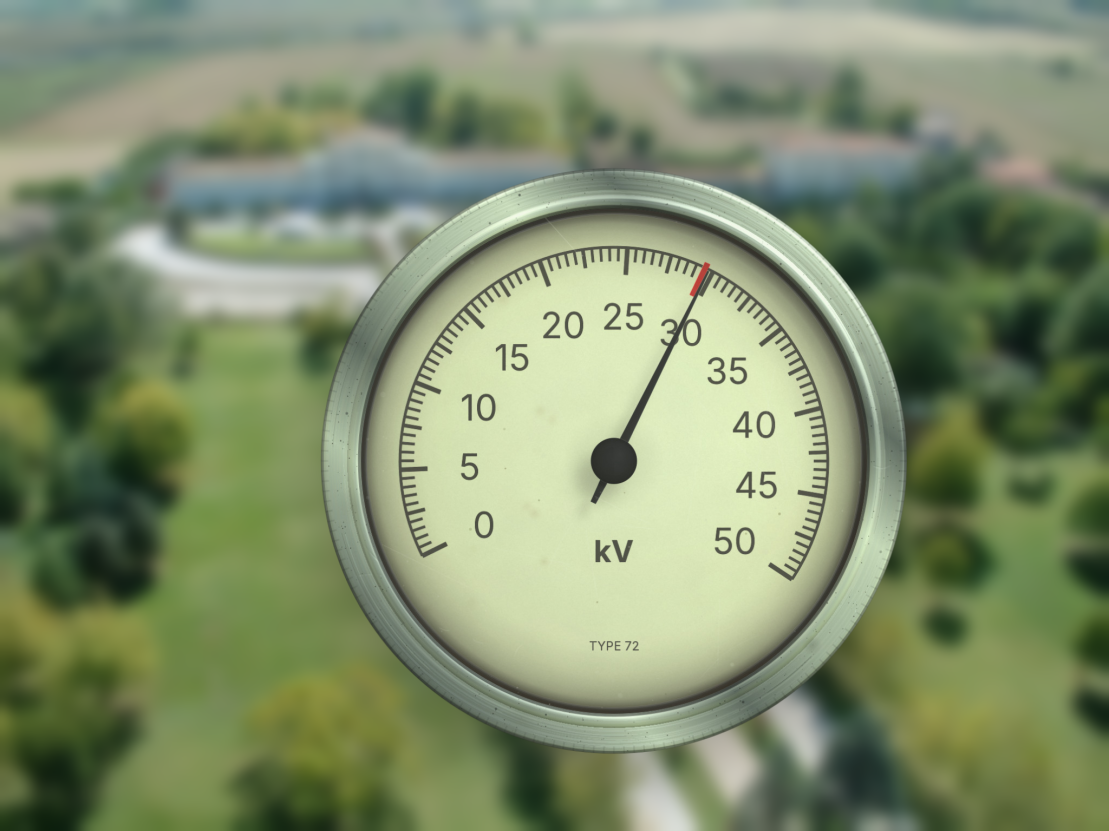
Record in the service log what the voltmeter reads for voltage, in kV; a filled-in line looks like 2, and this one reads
29.75
